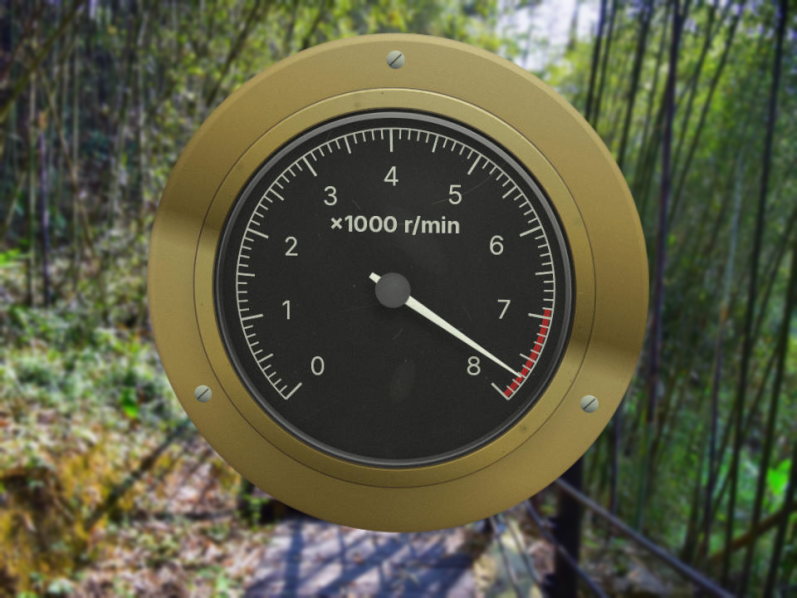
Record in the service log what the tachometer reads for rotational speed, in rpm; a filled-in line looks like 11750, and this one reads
7700
